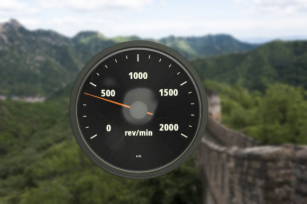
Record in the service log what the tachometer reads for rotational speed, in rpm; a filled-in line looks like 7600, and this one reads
400
